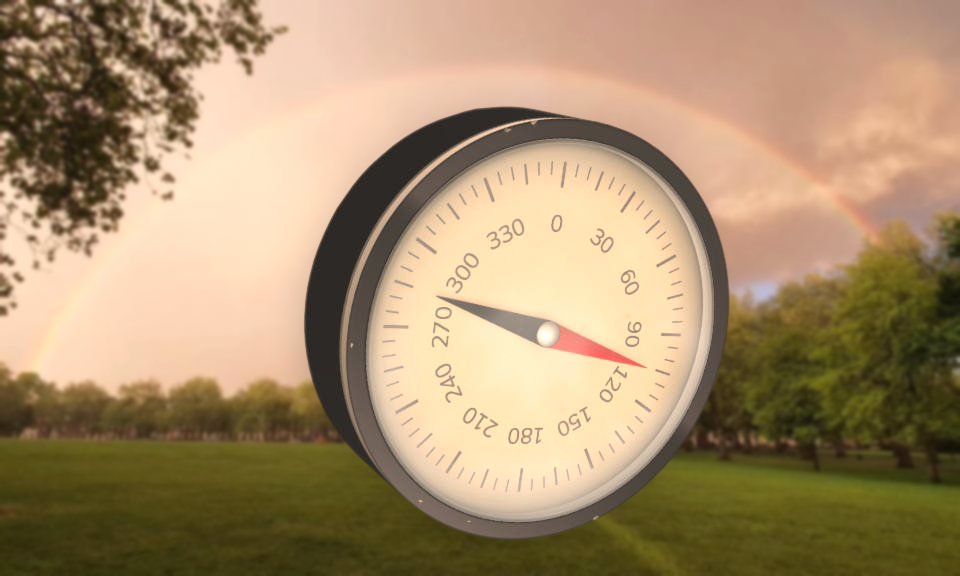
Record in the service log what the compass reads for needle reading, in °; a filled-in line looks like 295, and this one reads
105
